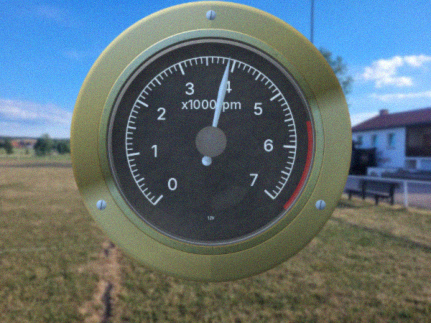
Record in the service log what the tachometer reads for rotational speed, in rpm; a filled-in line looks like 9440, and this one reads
3900
